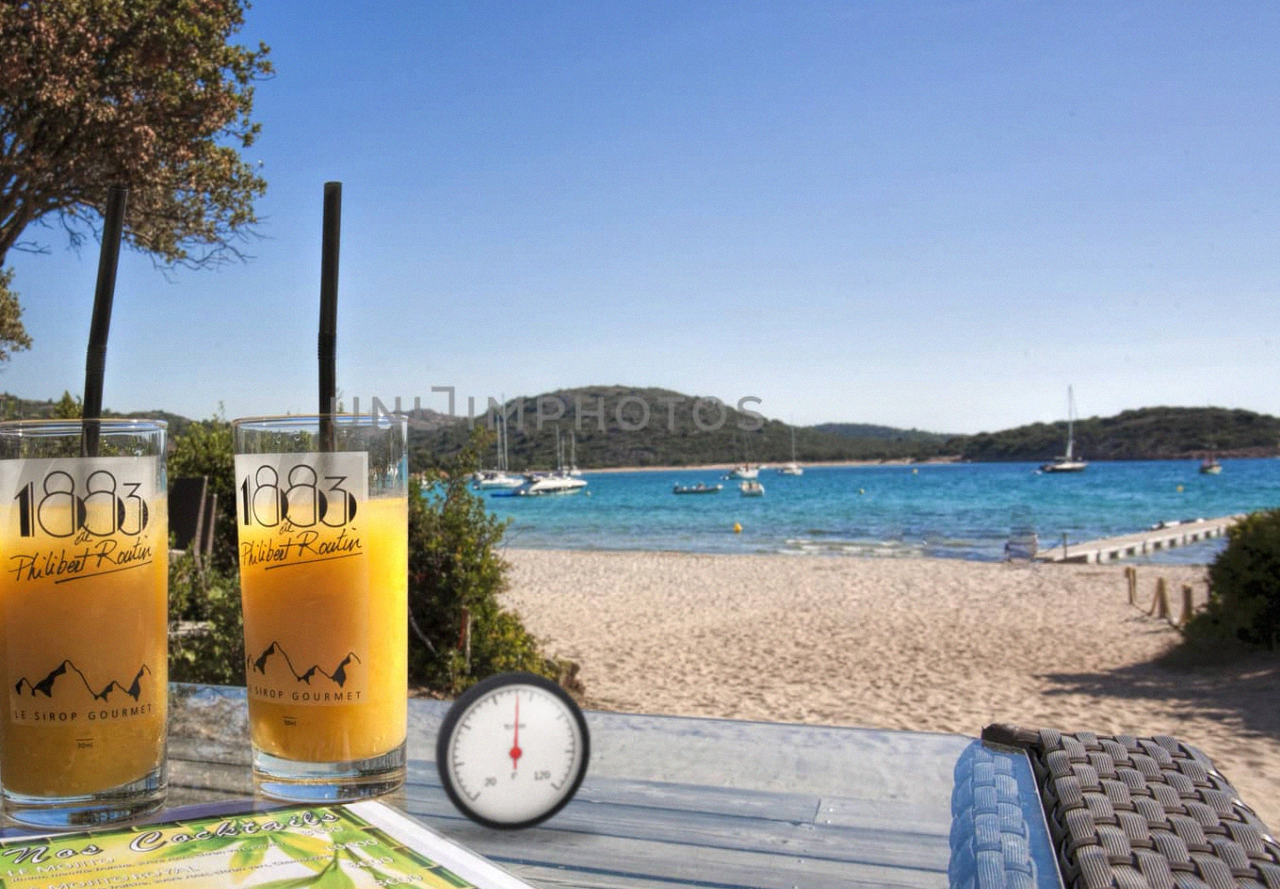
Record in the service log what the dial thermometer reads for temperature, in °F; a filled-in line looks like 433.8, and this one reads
52
